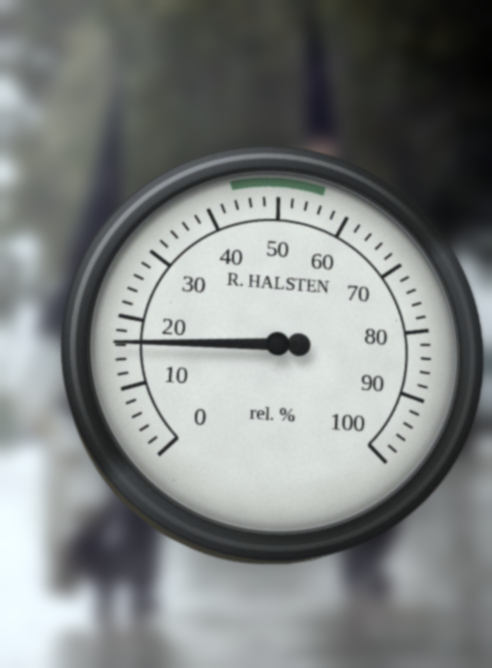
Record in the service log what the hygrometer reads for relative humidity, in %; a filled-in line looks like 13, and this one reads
16
